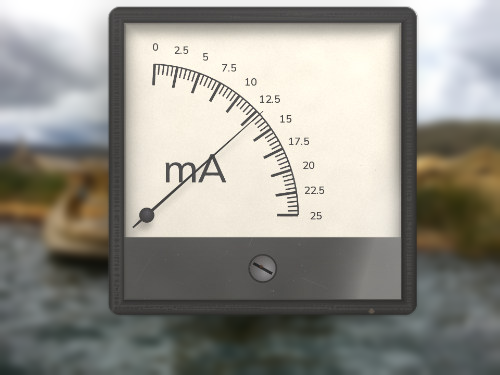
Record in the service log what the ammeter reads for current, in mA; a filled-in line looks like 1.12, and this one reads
13
